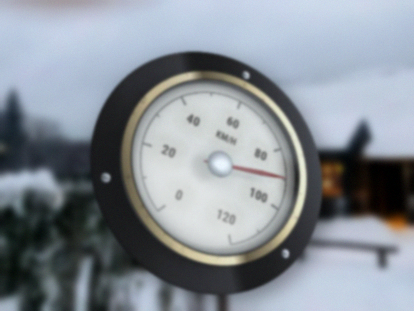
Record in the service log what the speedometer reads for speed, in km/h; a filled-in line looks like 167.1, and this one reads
90
